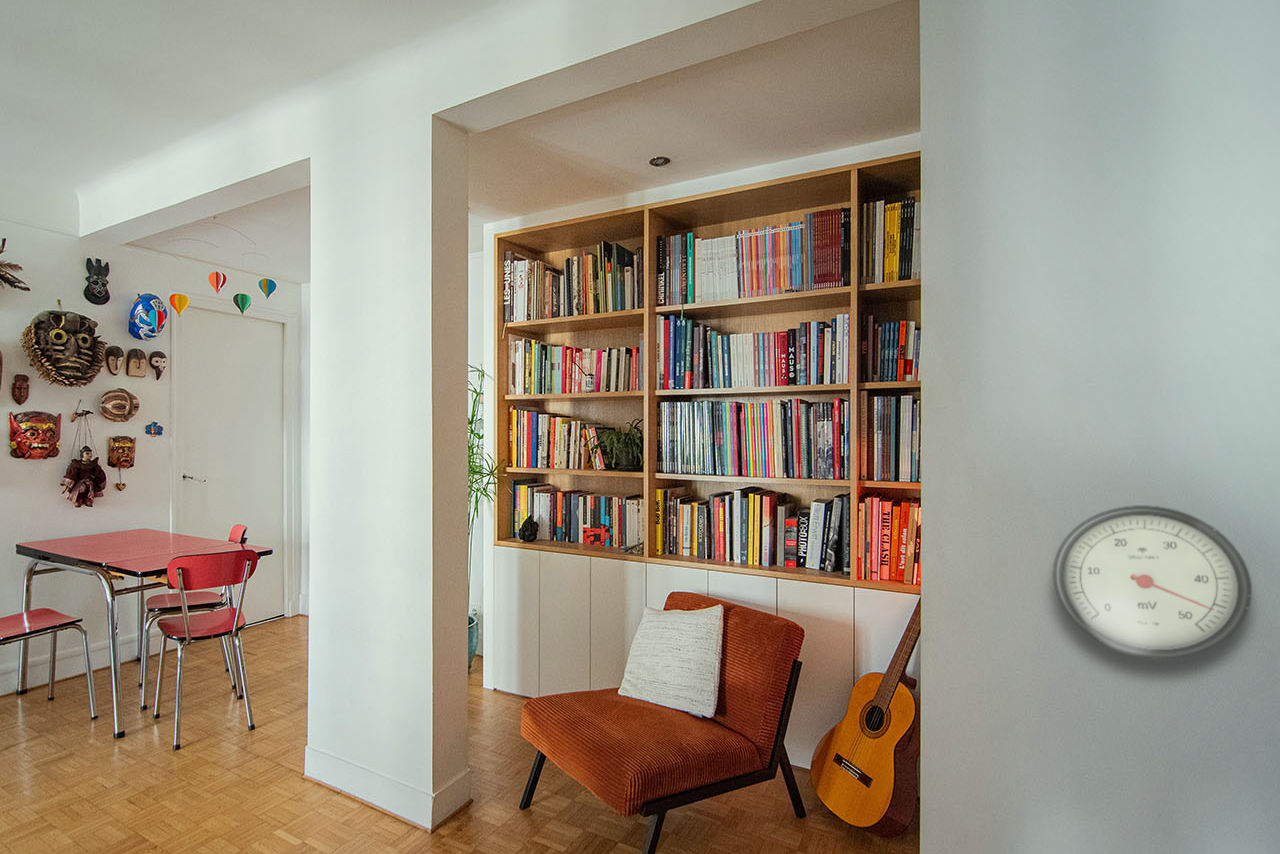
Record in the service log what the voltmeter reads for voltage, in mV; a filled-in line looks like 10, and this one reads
46
